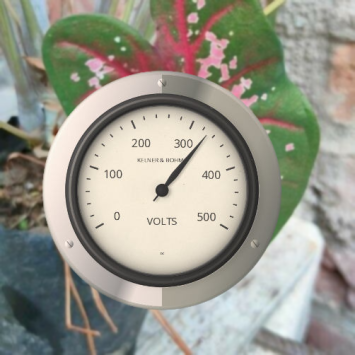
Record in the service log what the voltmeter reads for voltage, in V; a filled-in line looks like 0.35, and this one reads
330
